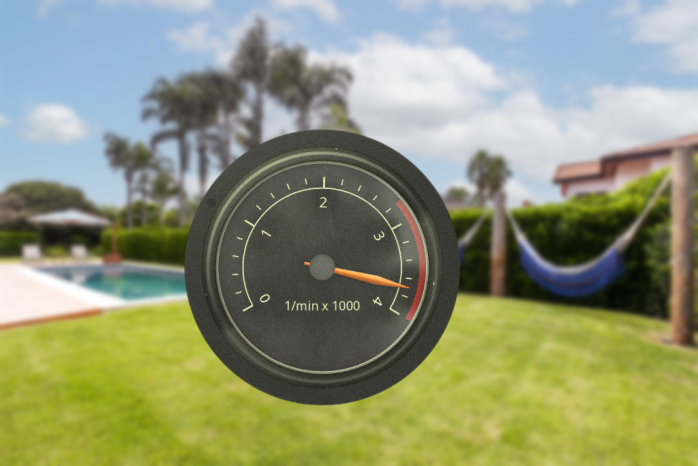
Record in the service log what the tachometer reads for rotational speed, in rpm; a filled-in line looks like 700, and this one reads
3700
